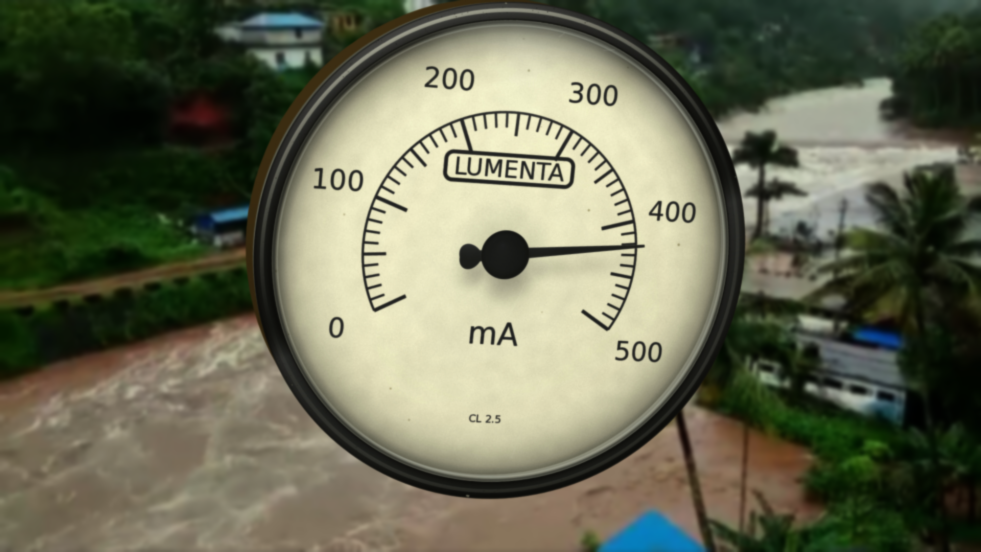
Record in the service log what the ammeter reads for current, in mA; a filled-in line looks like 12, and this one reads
420
